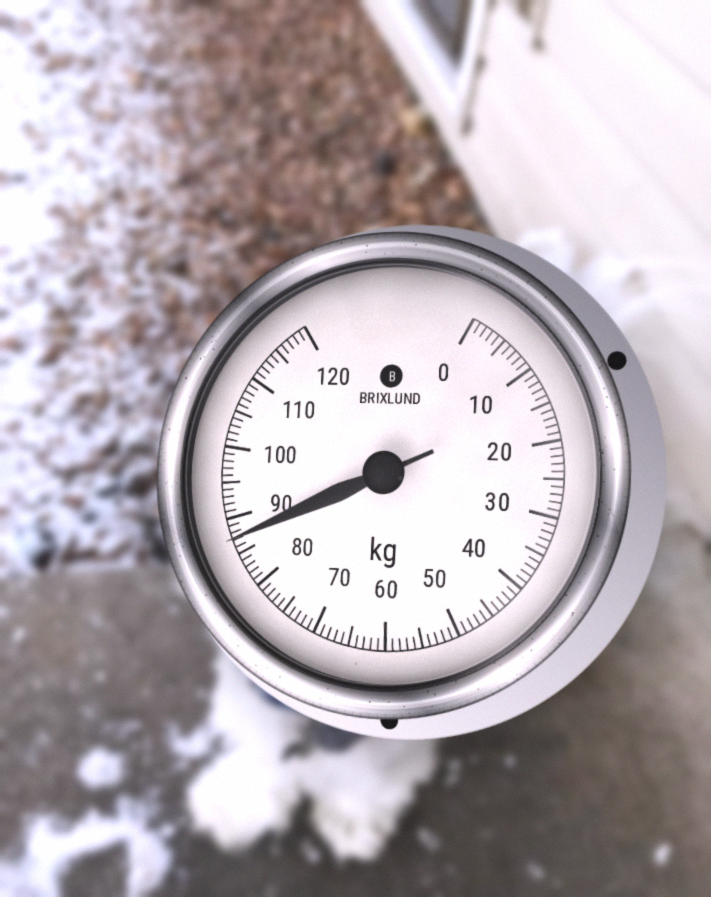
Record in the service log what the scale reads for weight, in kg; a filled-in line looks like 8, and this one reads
87
